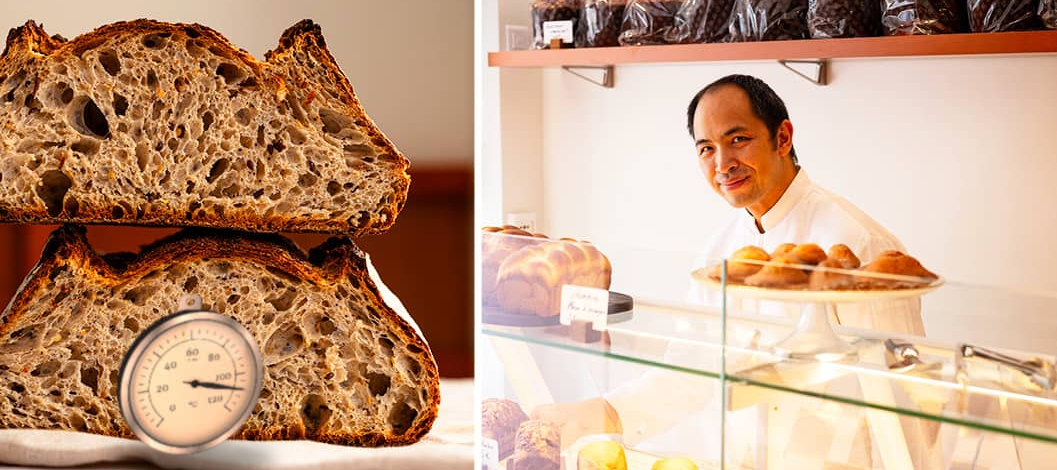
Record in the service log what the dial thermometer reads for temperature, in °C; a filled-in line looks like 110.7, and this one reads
108
